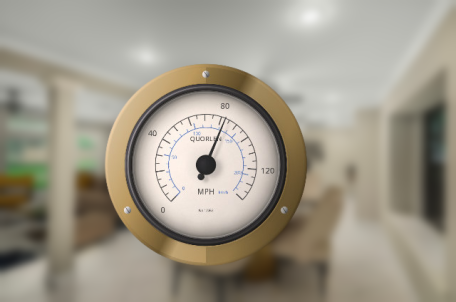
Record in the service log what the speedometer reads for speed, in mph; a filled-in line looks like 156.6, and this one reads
82.5
